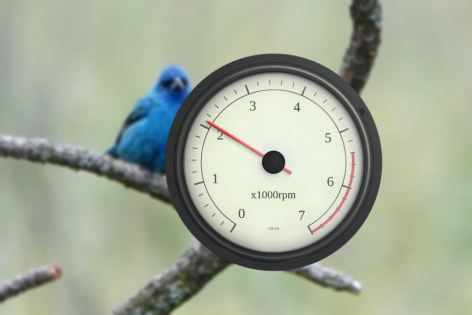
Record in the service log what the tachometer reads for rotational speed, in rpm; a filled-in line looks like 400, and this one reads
2100
